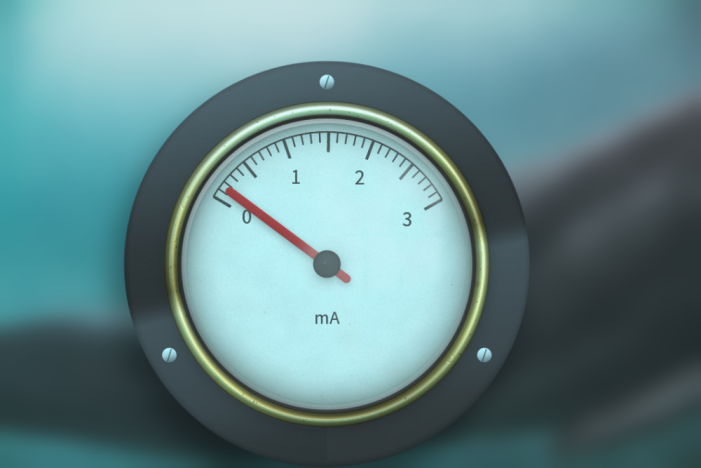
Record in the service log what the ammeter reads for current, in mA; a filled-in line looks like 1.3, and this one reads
0.15
